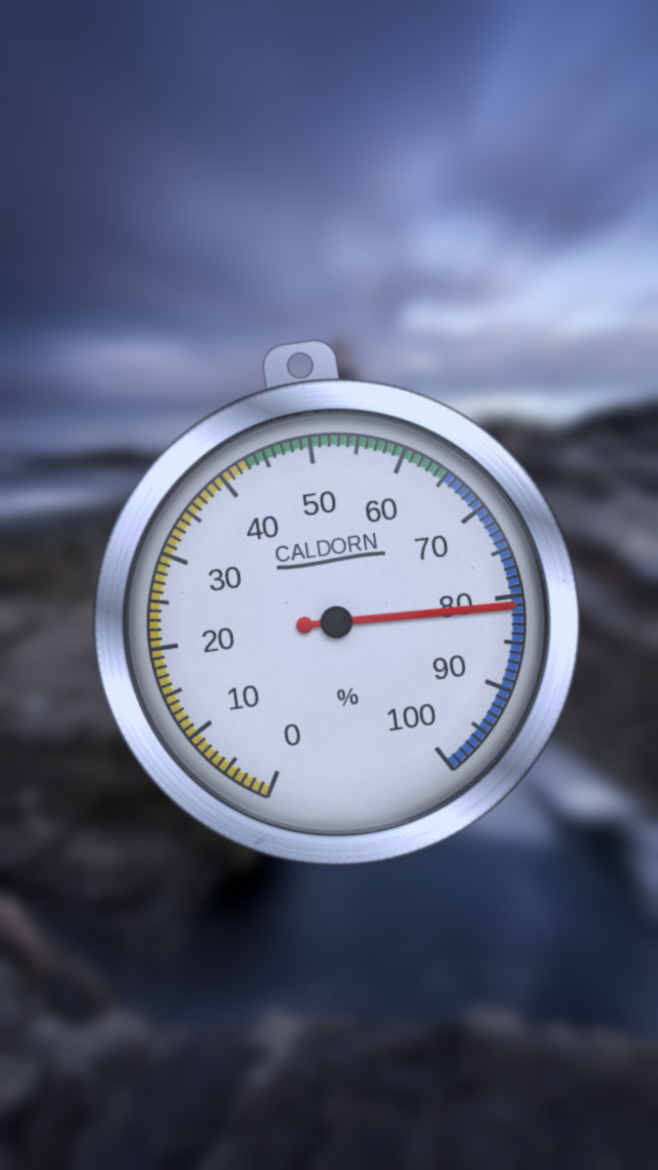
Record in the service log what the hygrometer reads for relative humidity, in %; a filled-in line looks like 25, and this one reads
81
